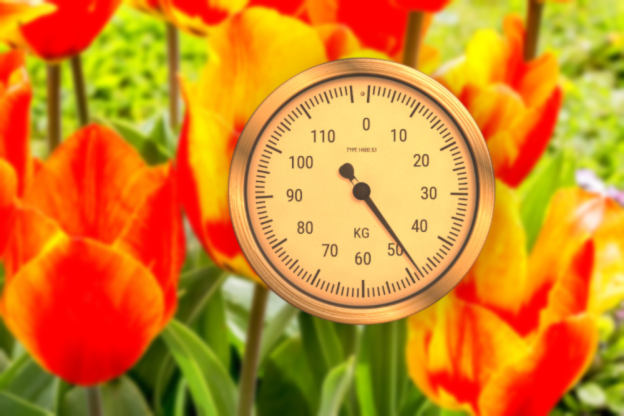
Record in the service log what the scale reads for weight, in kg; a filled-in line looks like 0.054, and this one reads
48
